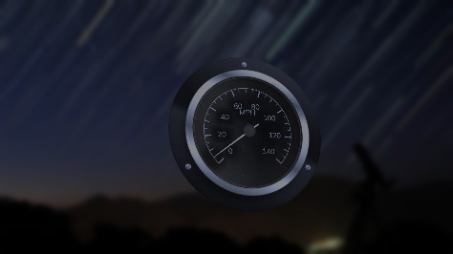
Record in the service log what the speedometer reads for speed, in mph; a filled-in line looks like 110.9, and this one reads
5
